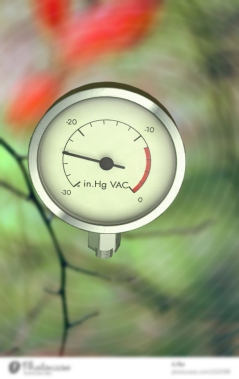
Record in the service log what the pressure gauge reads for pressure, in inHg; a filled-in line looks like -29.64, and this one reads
-24
